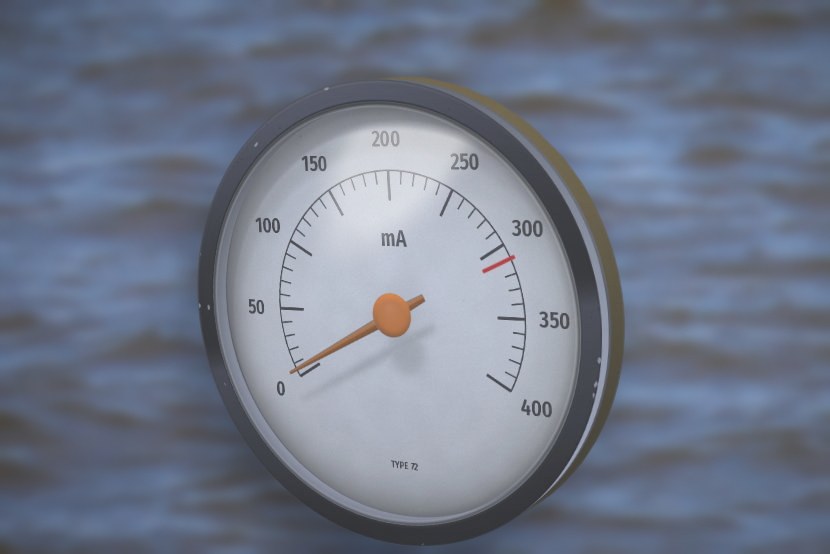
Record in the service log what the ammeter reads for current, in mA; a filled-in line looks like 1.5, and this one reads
5
